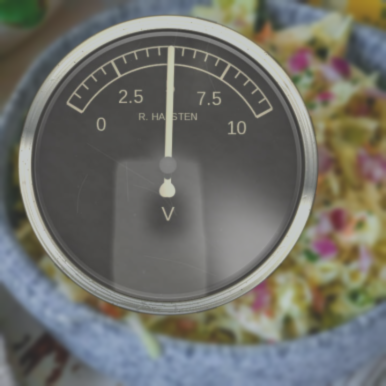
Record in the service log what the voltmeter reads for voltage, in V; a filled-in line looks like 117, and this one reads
5
